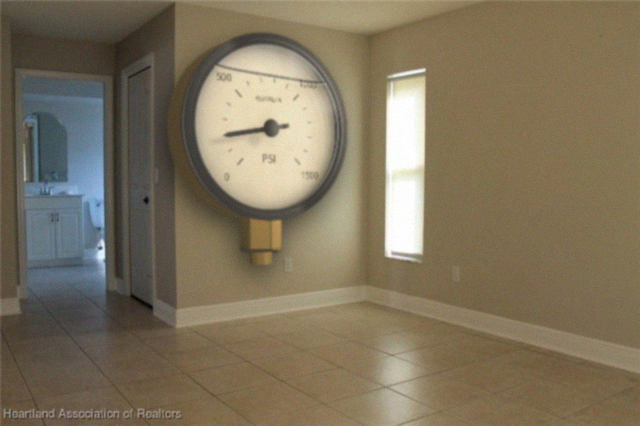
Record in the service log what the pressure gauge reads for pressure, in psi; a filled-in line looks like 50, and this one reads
200
